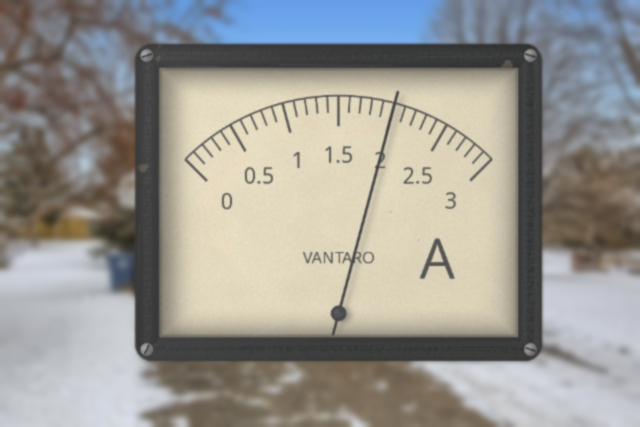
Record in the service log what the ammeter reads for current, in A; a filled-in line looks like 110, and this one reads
2
